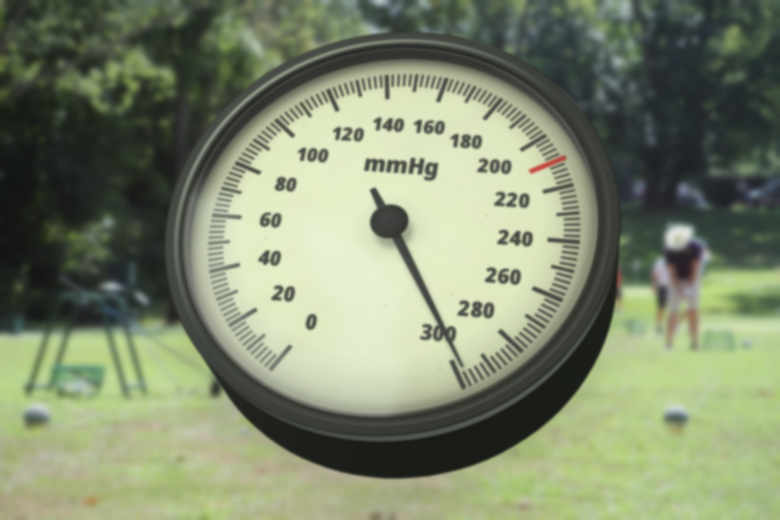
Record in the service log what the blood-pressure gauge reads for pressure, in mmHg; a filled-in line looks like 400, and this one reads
298
